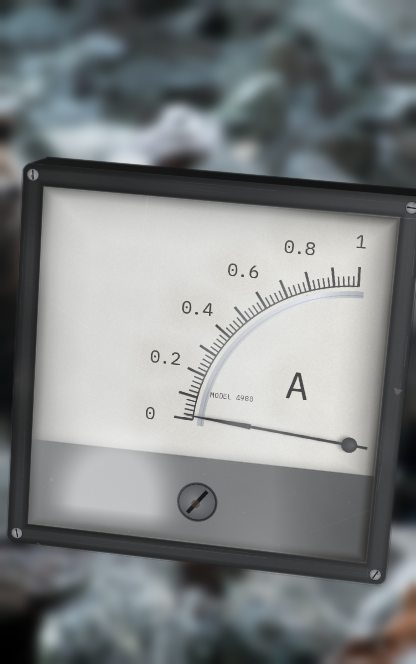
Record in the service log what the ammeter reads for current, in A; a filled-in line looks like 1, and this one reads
0.02
